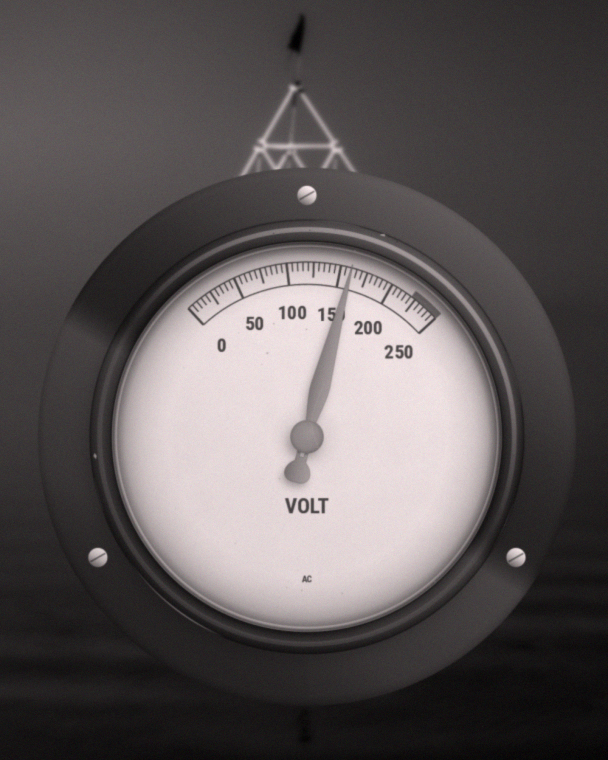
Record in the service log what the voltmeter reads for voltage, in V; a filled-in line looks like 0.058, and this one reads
160
